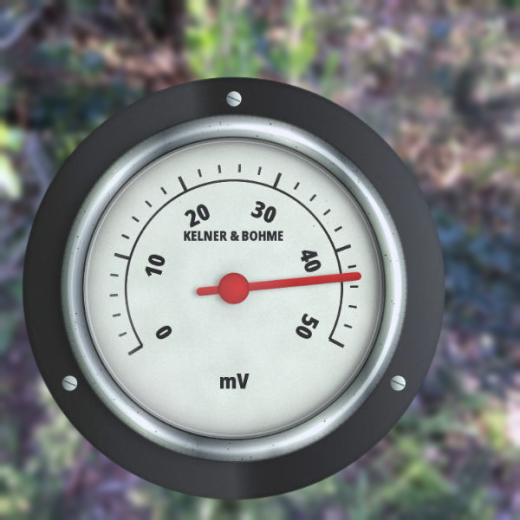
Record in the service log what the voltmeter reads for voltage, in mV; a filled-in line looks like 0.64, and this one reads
43
